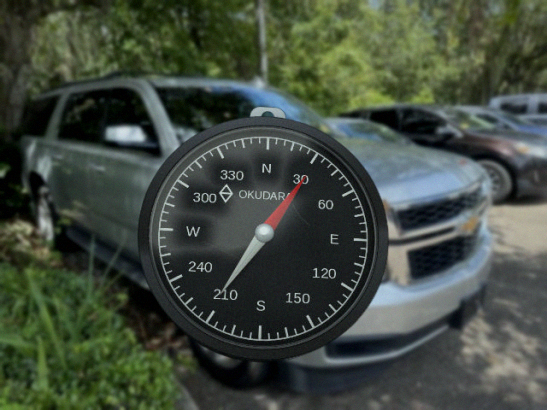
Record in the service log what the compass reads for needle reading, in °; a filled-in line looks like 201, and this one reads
32.5
